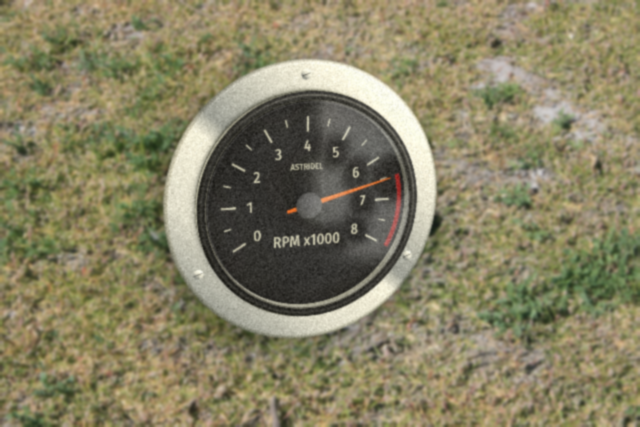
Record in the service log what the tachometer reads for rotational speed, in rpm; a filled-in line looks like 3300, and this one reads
6500
